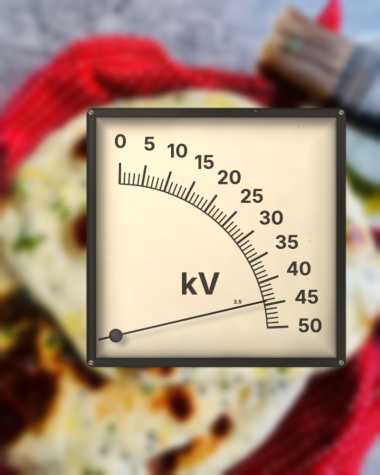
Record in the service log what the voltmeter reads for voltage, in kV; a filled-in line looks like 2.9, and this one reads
44
